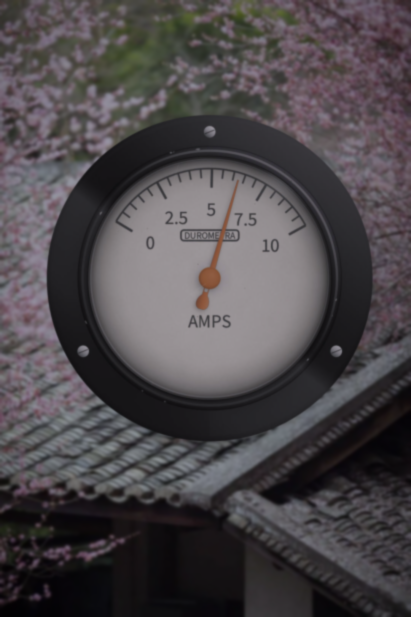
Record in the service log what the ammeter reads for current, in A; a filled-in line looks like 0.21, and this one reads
6.25
